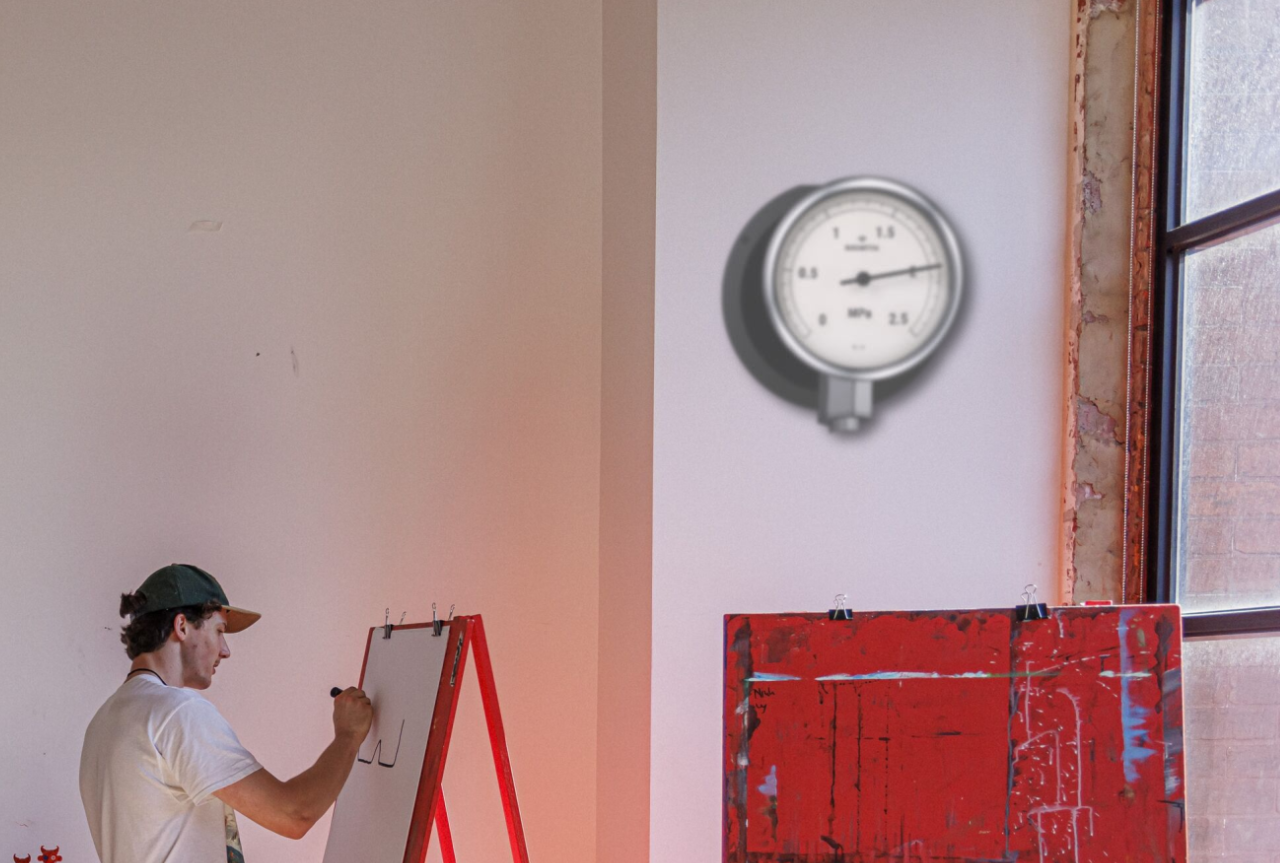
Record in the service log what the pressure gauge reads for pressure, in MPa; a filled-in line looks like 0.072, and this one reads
2
